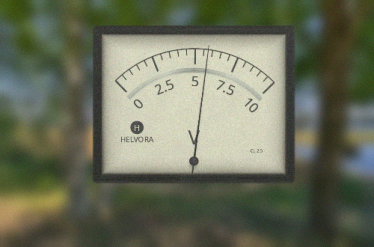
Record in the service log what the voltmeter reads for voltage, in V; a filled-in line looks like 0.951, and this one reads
5.75
